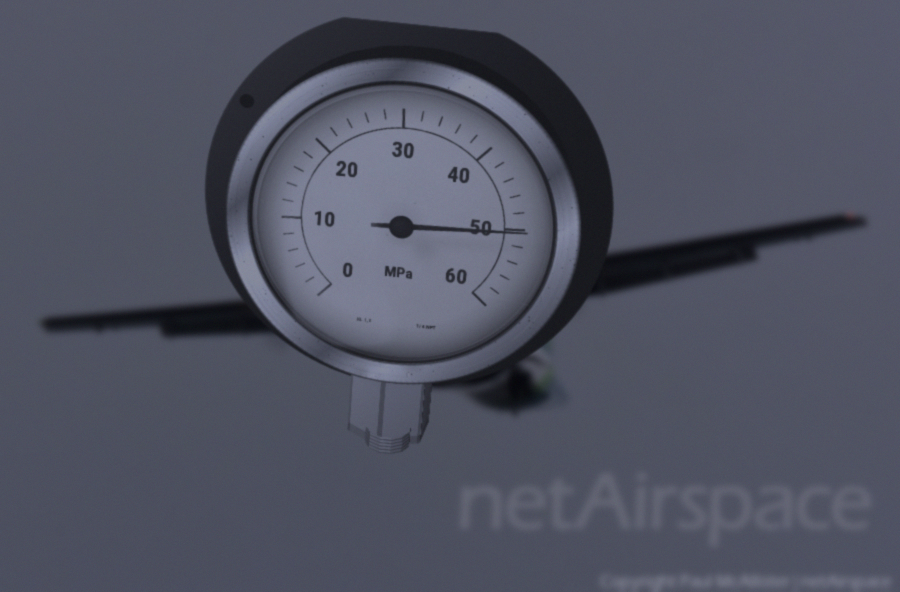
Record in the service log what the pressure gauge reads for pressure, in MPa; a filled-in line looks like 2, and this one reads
50
